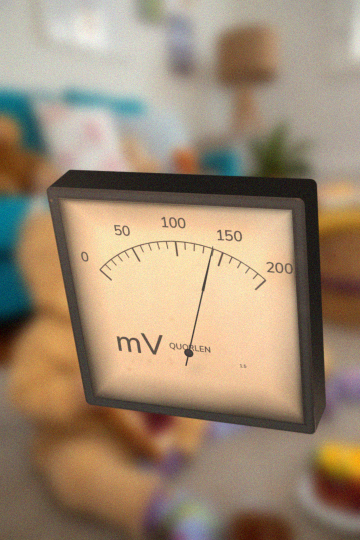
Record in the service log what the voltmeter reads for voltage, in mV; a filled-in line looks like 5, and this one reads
140
